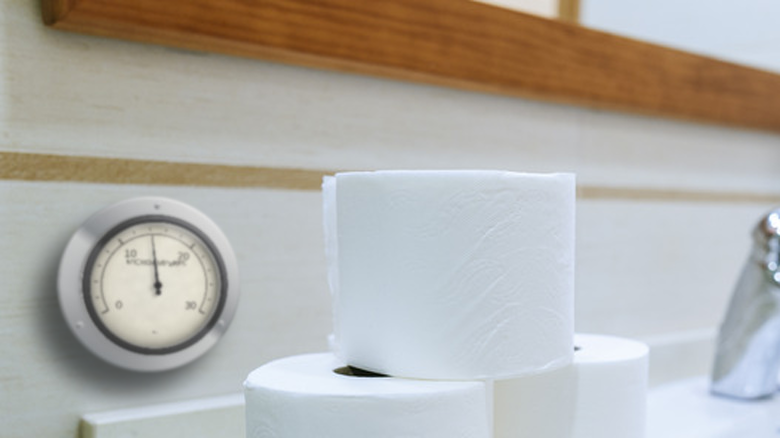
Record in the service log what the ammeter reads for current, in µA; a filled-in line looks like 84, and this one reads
14
